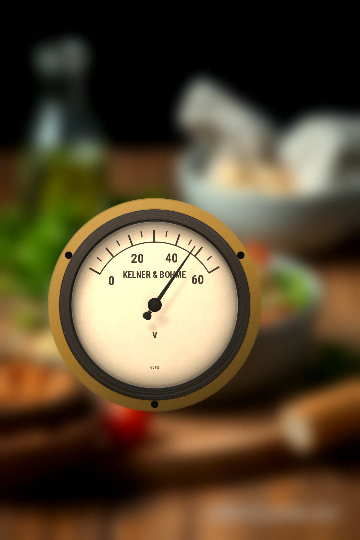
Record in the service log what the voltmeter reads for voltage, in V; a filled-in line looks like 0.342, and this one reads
47.5
